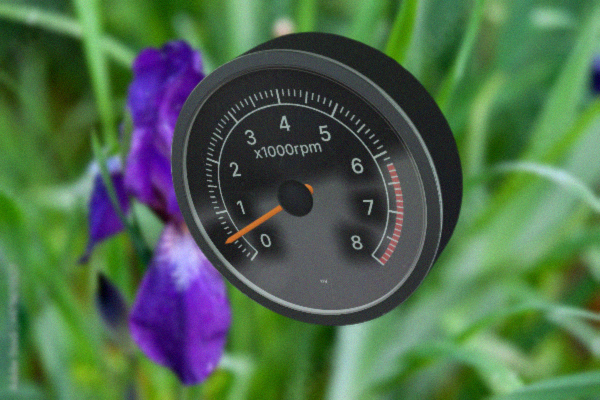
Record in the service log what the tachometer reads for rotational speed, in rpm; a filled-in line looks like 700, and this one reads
500
